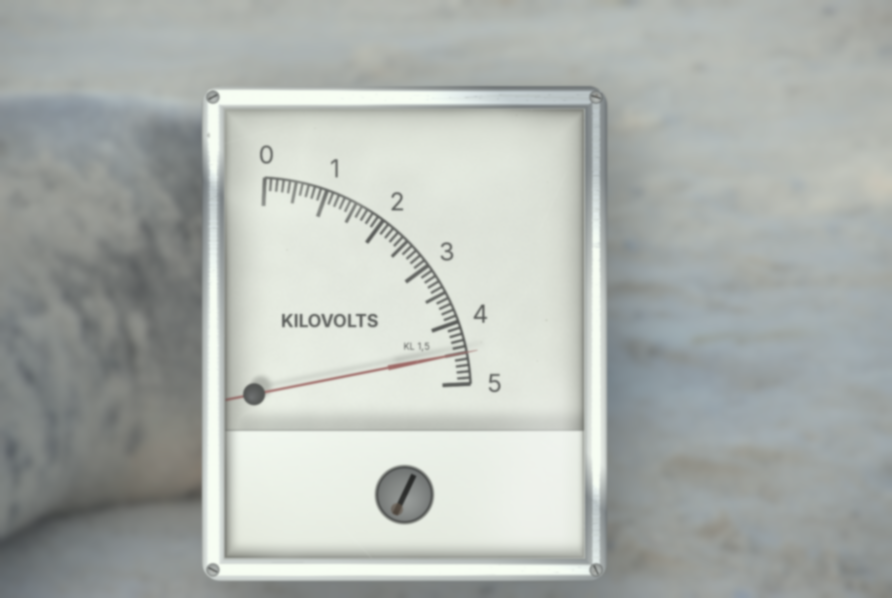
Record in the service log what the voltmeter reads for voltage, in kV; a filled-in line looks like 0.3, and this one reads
4.5
